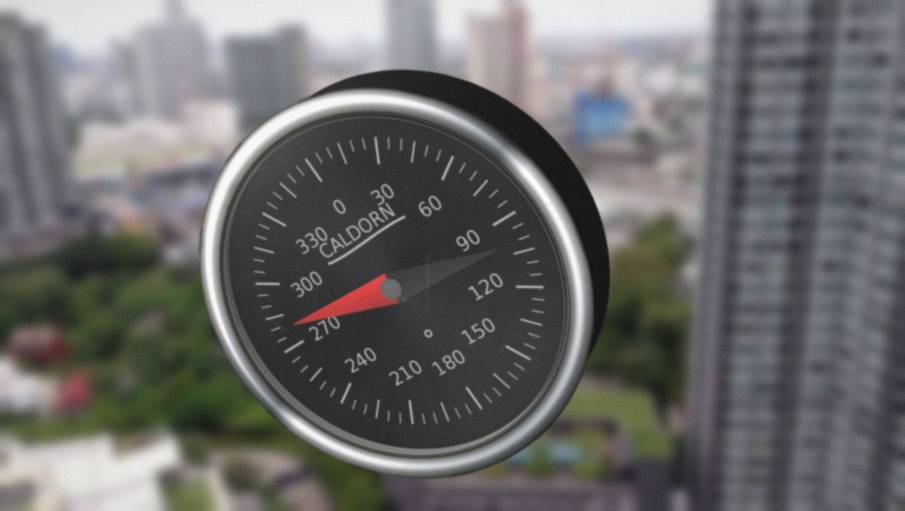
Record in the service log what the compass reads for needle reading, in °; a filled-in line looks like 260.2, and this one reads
280
